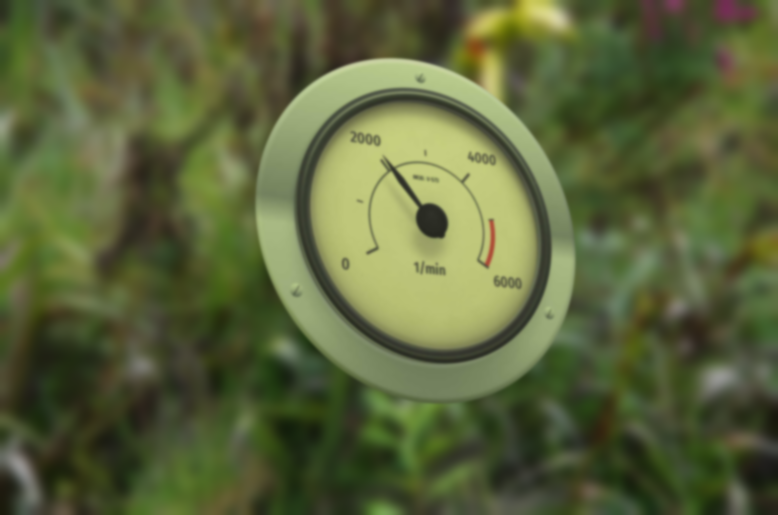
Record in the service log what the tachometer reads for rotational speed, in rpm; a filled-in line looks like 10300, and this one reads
2000
